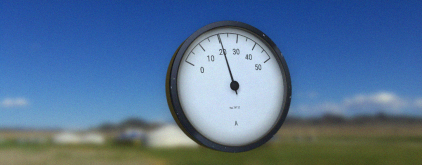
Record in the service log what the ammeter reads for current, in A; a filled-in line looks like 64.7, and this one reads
20
